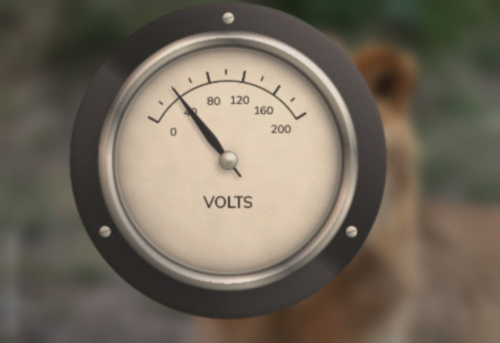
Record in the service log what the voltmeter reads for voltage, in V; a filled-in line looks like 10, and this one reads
40
